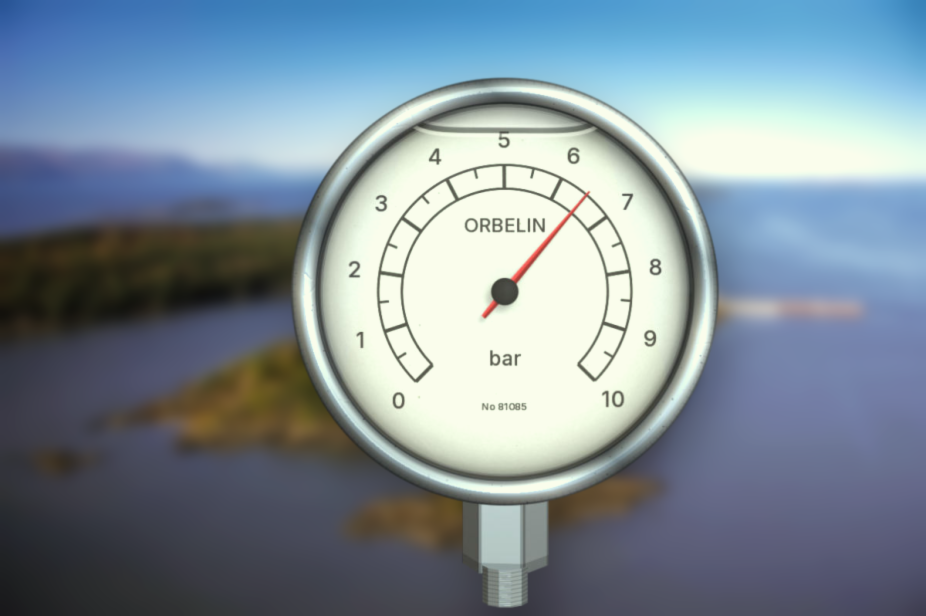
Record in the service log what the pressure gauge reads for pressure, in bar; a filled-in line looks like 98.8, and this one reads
6.5
